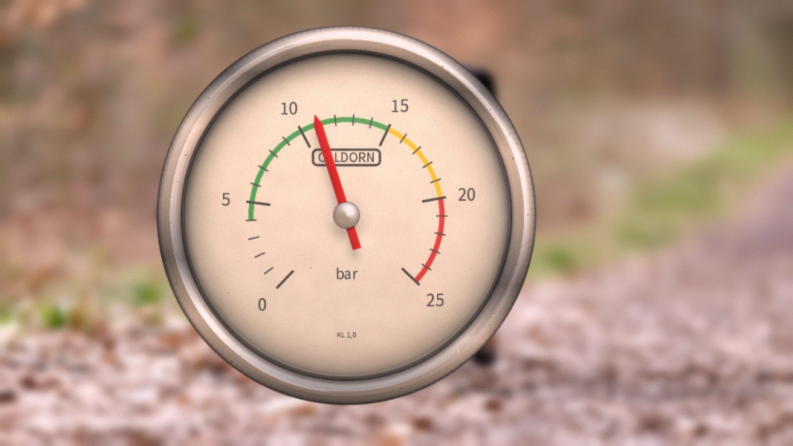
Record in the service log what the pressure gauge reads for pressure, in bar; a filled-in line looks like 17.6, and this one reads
11
